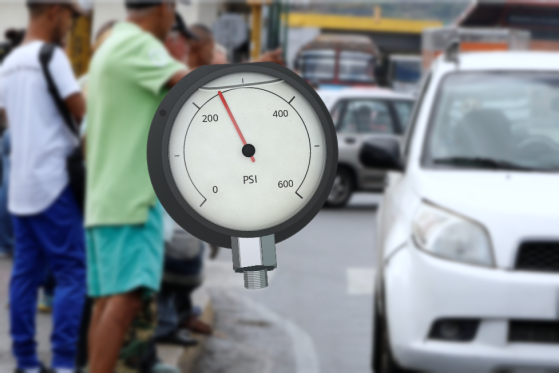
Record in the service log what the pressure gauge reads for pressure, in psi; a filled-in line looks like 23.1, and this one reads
250
